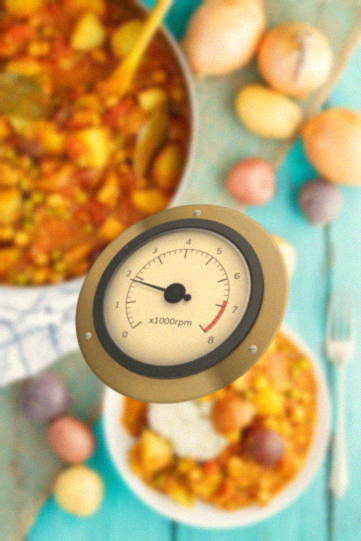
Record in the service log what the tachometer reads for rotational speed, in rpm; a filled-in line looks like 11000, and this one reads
1800
